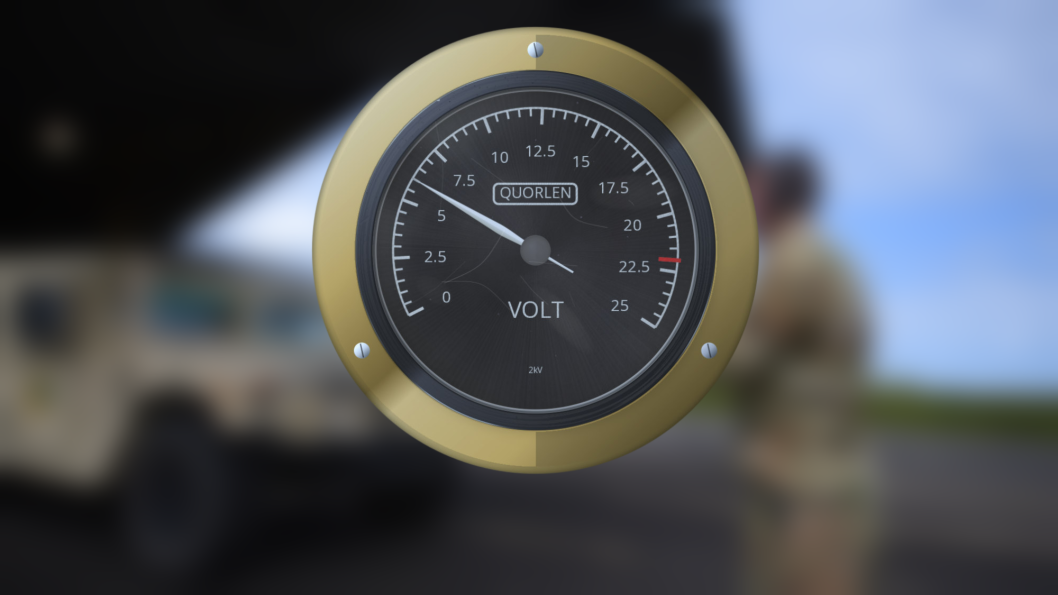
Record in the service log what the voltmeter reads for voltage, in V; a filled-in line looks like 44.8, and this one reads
6
